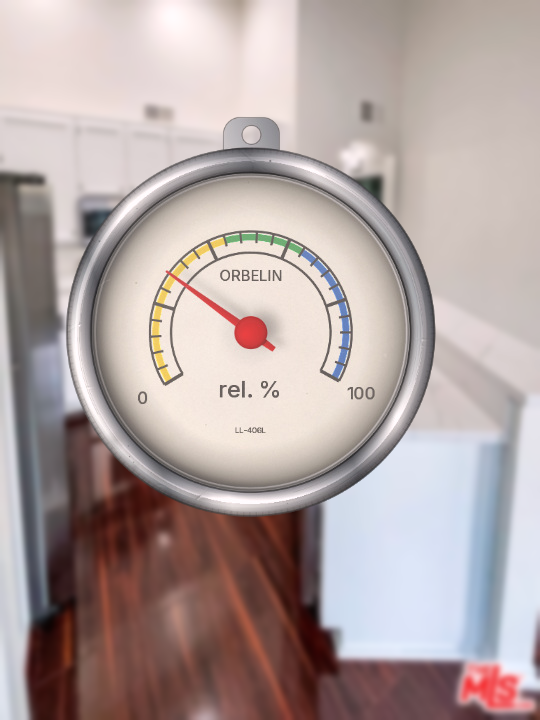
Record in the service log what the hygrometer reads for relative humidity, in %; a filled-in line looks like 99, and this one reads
28
